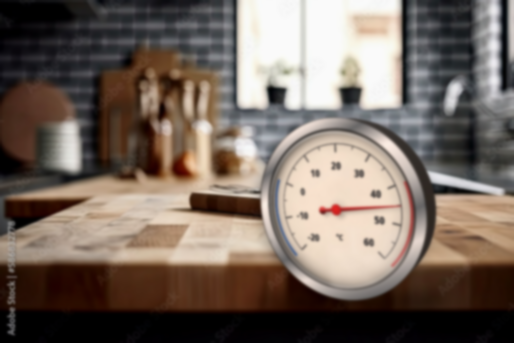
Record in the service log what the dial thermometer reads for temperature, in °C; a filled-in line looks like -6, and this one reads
45
